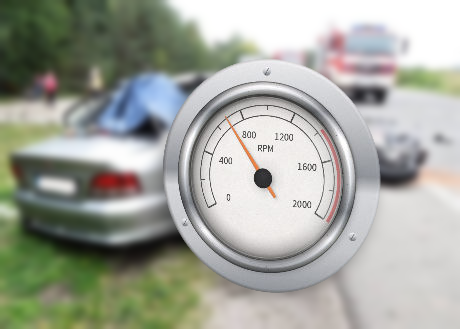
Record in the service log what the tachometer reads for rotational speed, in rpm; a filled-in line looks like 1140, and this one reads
700
